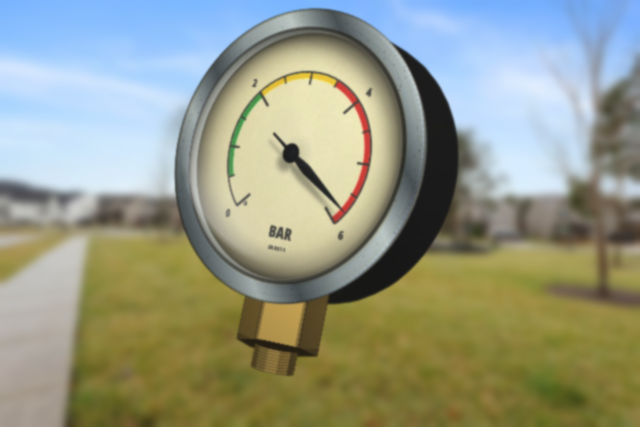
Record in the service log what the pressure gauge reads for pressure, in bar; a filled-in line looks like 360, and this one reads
5.75
